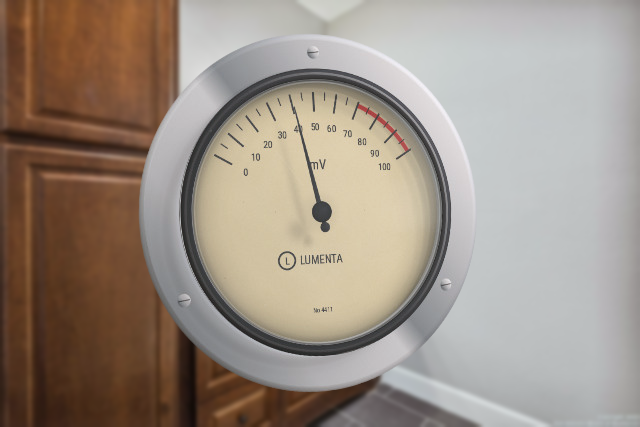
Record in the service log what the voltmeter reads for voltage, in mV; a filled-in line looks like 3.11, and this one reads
40
